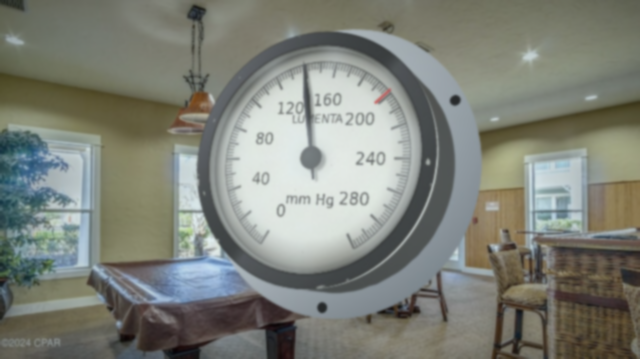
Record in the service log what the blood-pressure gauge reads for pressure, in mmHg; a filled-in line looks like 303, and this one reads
140
